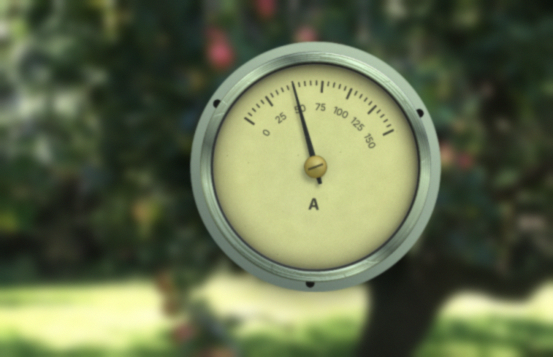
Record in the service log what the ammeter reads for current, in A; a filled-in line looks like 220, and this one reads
50
